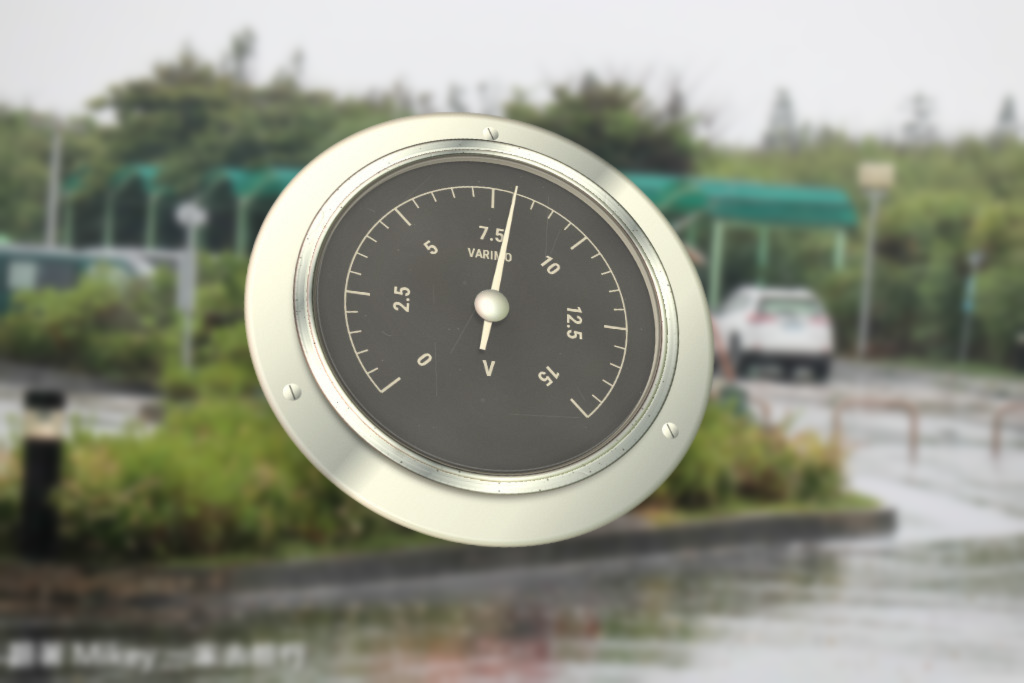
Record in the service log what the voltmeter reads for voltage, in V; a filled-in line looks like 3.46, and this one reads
8
